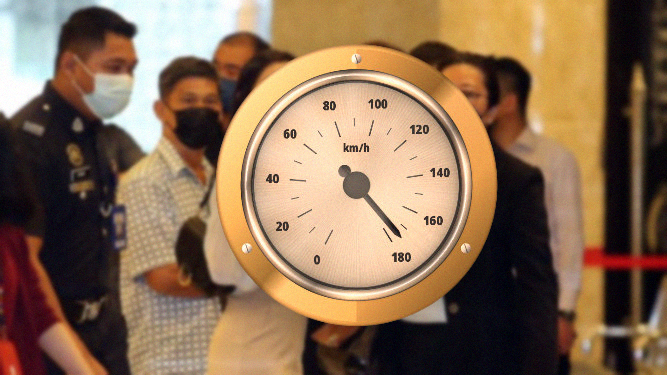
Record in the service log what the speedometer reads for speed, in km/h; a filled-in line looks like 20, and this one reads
175
